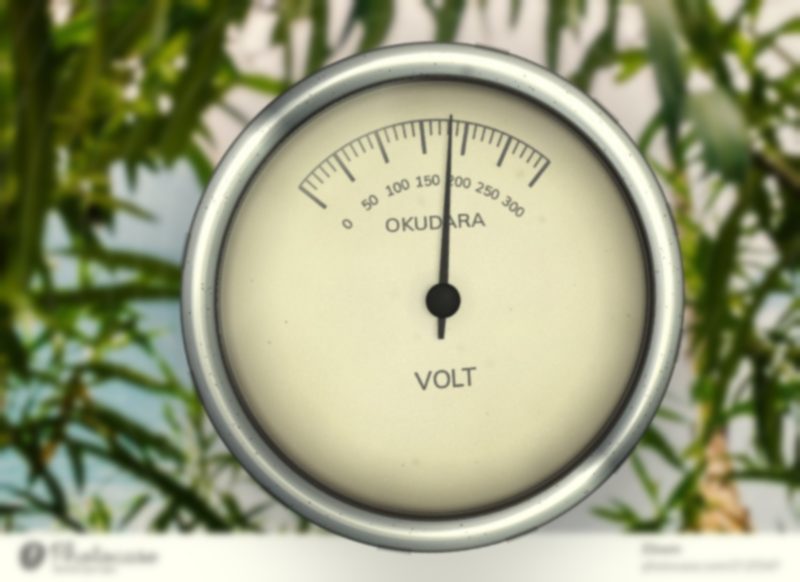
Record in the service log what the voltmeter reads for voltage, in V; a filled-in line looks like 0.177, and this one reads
180
